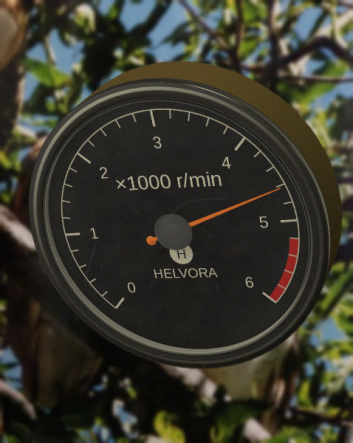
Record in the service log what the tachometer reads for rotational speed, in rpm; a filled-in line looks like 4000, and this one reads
4600
